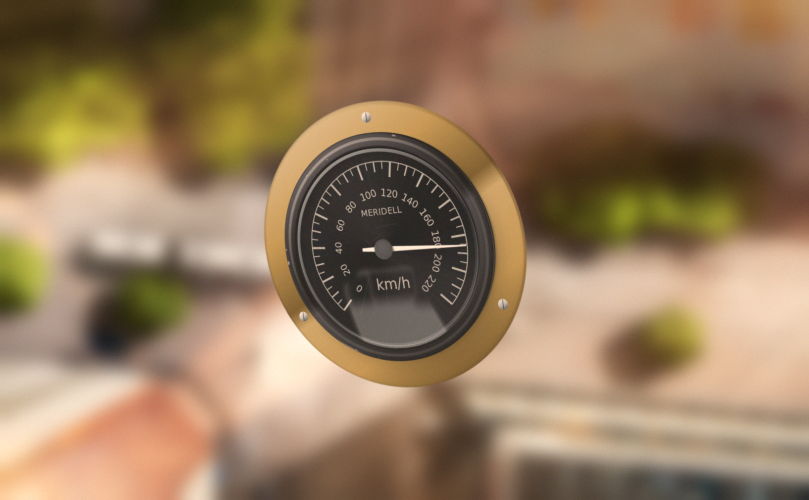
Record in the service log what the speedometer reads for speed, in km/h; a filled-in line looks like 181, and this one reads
185
